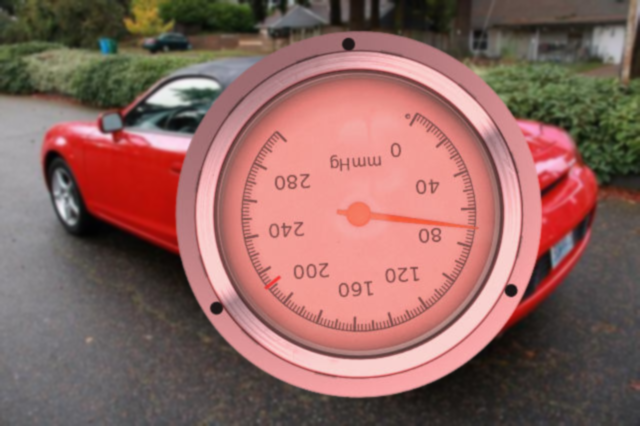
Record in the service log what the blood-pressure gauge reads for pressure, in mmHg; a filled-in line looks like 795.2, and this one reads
70
